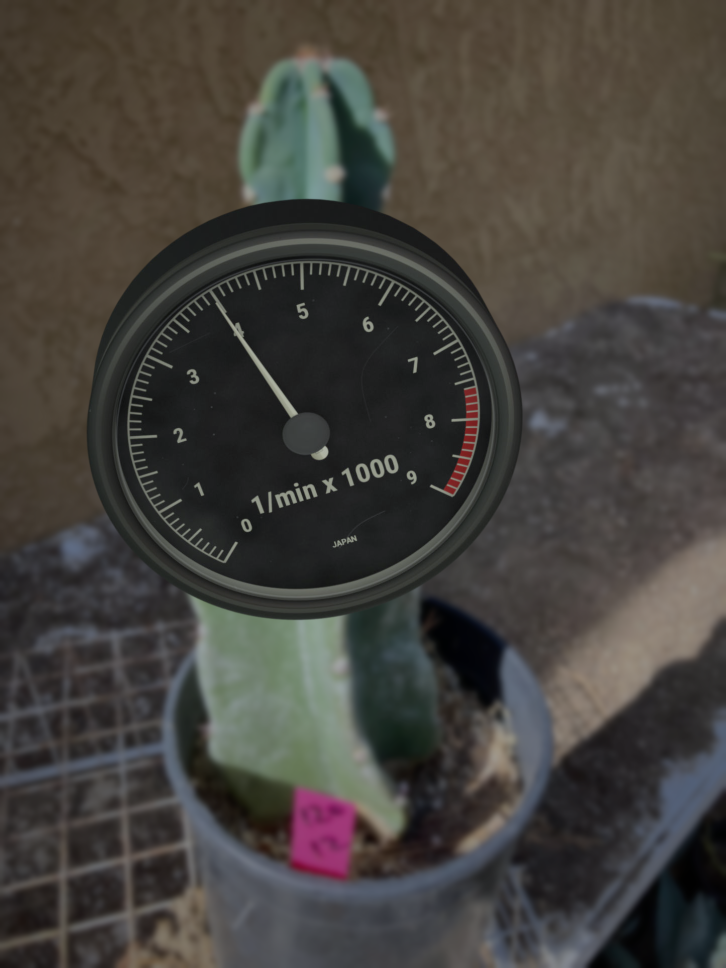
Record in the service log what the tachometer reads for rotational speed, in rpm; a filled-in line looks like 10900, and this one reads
4000
